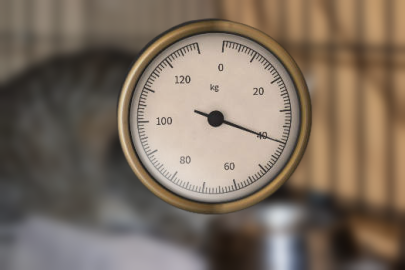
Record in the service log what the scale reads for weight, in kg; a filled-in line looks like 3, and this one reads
40
